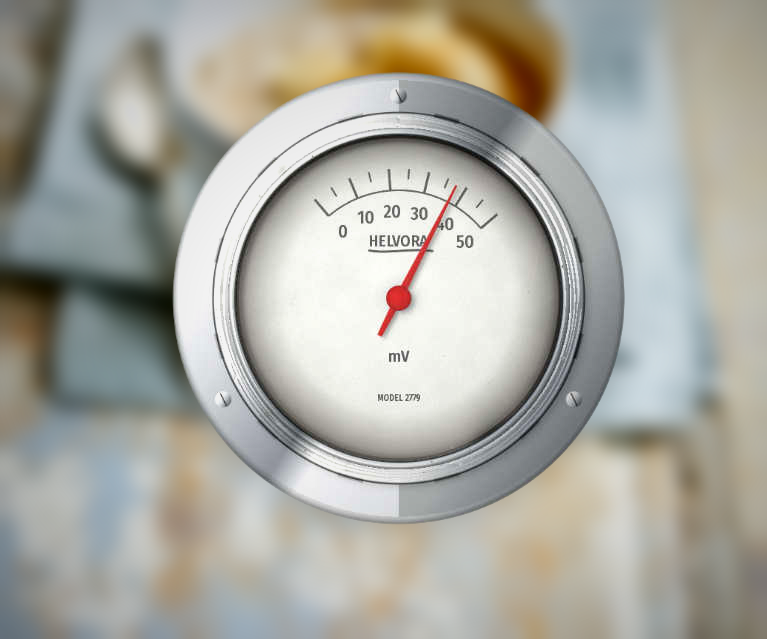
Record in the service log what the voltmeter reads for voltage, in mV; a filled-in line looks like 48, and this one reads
37.5
